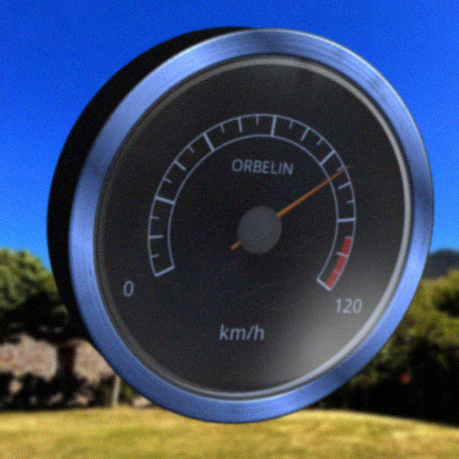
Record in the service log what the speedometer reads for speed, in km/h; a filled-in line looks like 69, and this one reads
85
